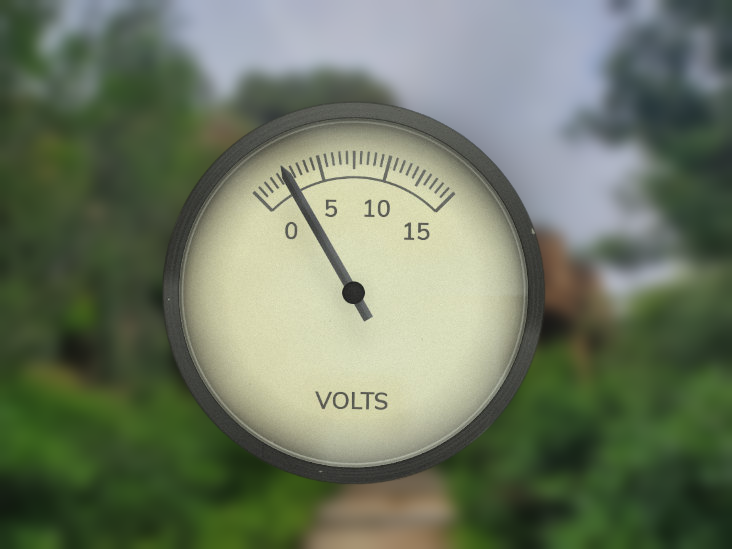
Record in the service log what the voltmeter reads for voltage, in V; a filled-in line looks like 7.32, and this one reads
2.5
